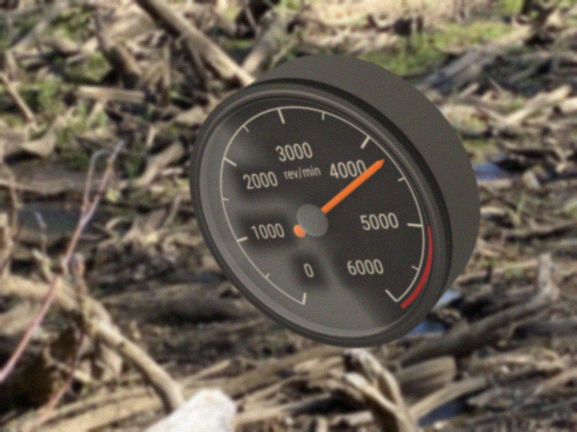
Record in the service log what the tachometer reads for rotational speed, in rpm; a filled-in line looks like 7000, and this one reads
4250
